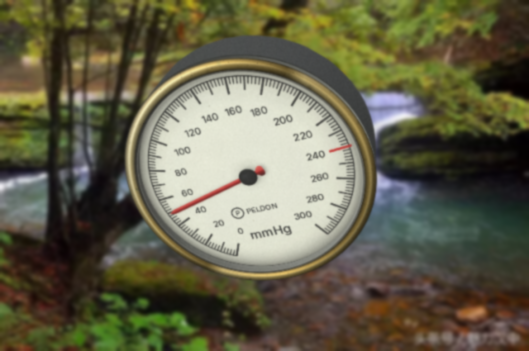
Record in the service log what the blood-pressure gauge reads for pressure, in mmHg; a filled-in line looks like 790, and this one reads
50
